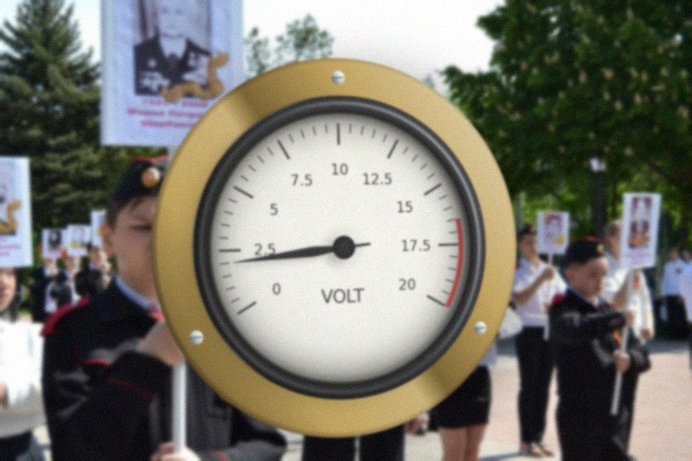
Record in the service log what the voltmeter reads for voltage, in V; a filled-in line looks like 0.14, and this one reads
2
